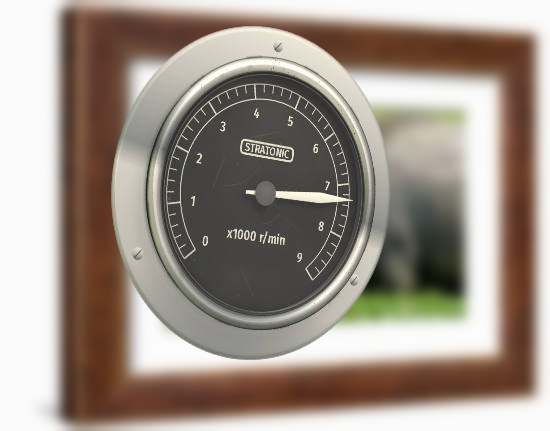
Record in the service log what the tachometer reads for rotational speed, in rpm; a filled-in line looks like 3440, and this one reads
7300
